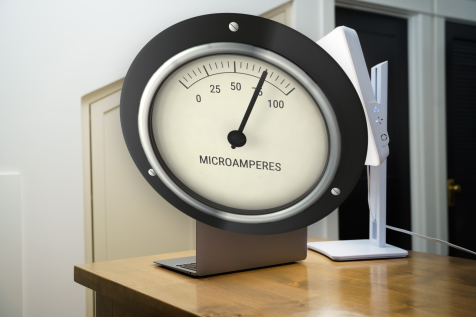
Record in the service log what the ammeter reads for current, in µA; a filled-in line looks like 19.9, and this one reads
75
